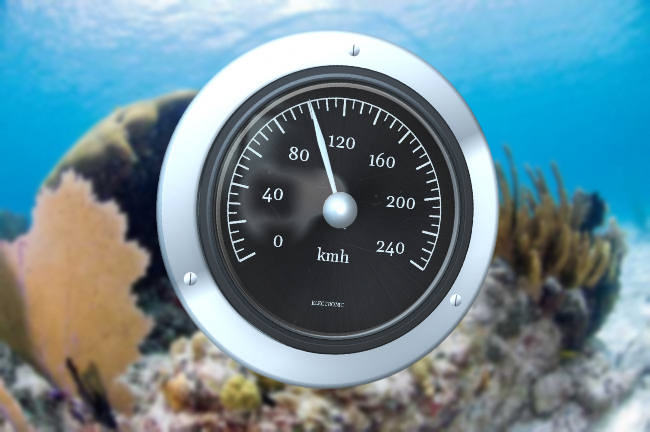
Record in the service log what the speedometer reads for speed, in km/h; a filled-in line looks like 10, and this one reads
100
